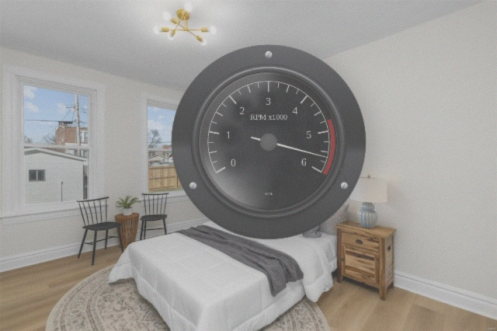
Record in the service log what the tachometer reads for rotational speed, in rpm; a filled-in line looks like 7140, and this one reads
5625
